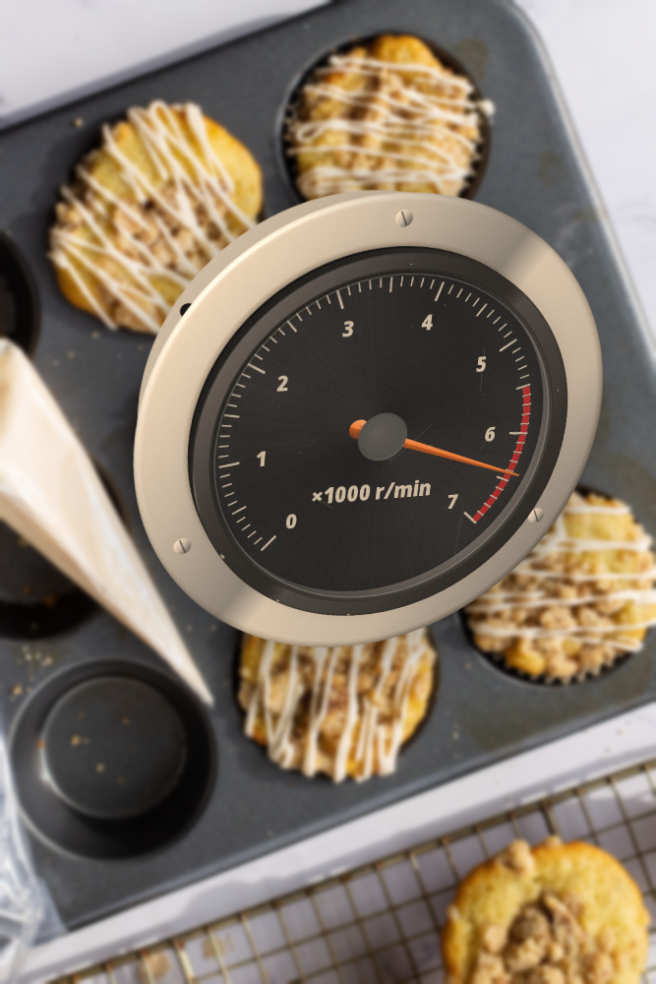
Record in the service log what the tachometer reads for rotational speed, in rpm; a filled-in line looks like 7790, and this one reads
6400
